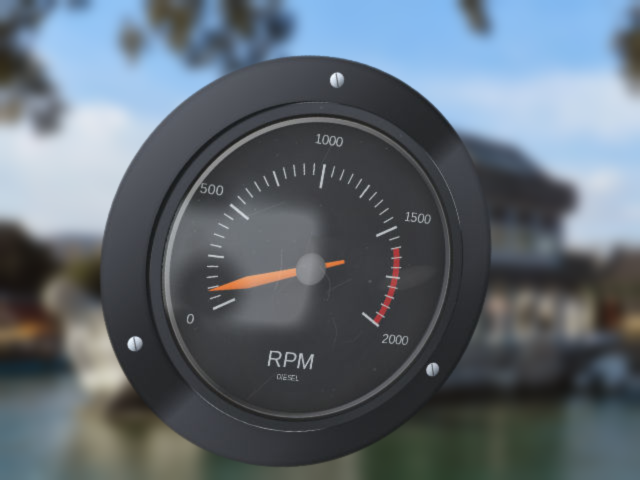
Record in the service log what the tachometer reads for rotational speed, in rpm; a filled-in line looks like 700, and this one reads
100
